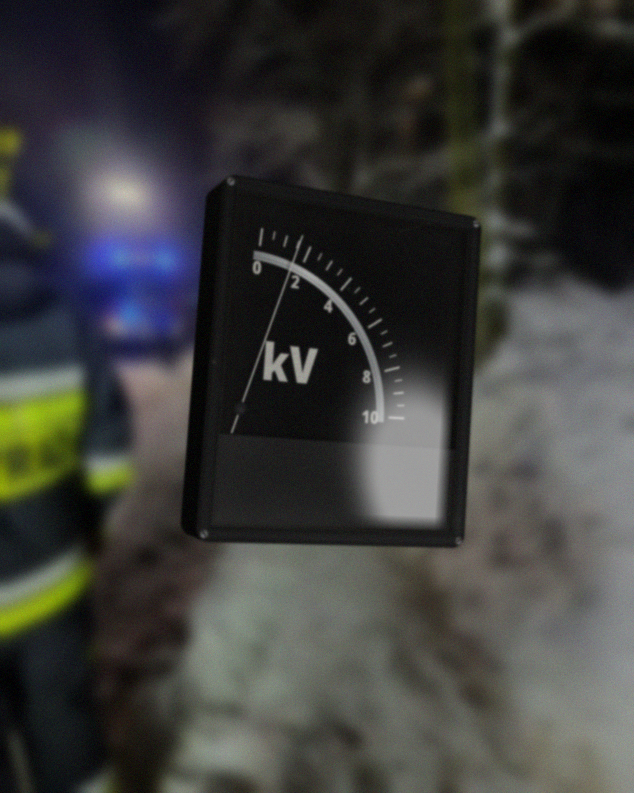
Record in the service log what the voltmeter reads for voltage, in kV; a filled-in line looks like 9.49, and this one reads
1.5
